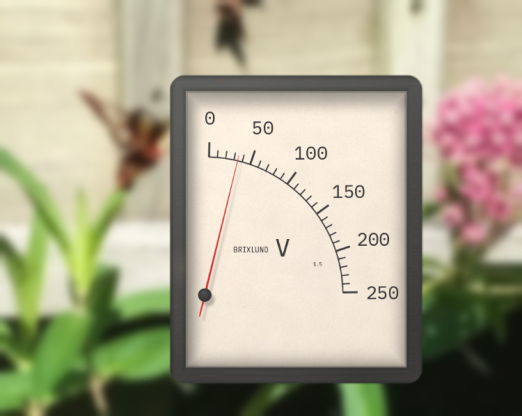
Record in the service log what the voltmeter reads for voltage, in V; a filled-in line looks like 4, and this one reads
35
